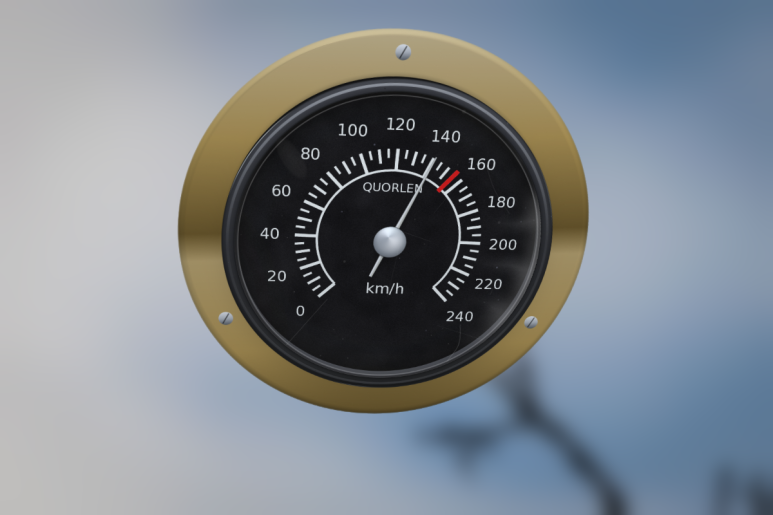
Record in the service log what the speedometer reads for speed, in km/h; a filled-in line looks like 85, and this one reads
140
